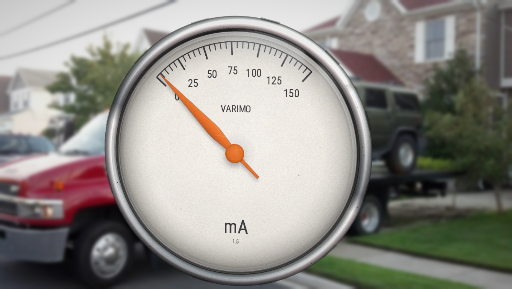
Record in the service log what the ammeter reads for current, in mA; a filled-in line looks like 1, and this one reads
5
